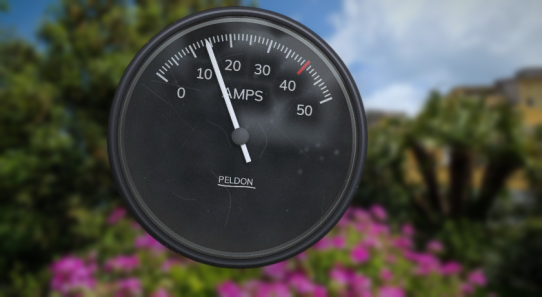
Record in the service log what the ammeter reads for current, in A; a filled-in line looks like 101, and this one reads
14
